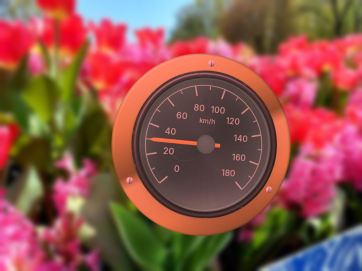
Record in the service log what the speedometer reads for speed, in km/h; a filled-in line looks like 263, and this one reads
30
